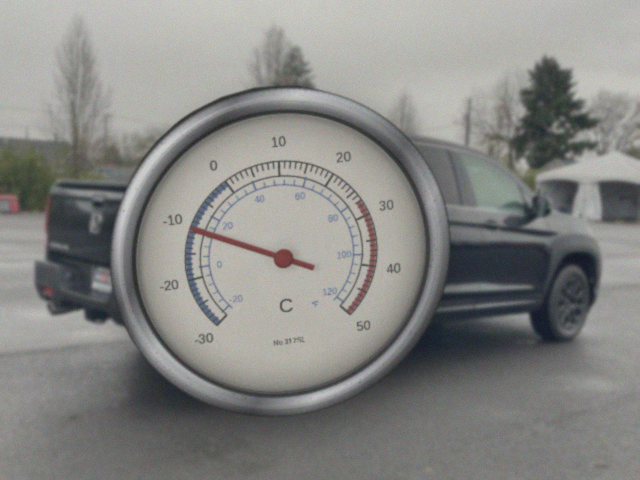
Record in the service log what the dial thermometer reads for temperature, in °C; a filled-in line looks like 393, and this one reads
-10
